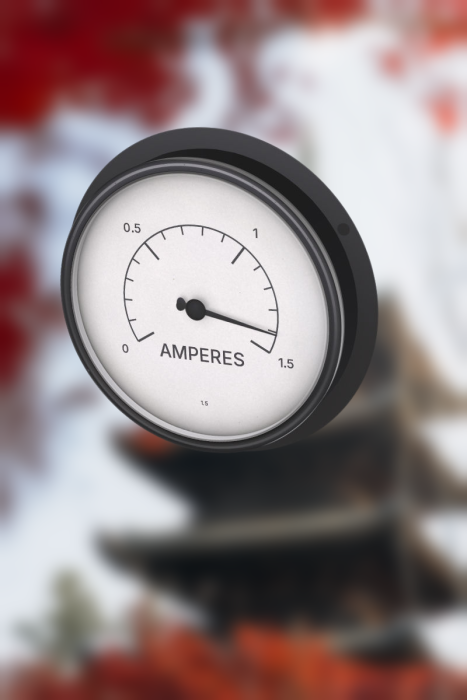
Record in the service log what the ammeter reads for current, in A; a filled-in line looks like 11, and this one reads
1.4
